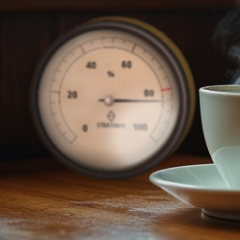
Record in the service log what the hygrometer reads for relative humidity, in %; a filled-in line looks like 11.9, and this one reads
84
